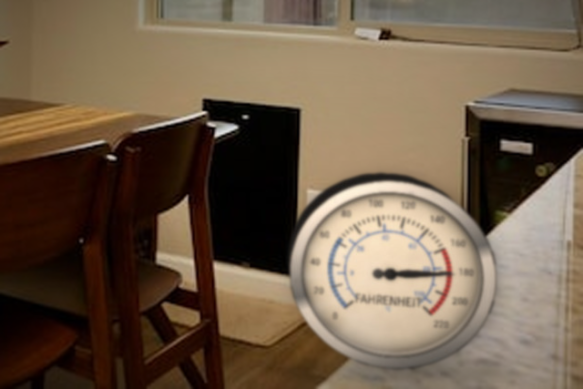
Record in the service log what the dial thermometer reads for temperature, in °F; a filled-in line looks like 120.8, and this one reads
180
